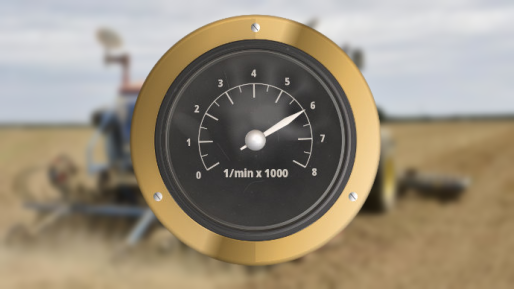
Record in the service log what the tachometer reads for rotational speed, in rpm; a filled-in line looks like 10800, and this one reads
6000
